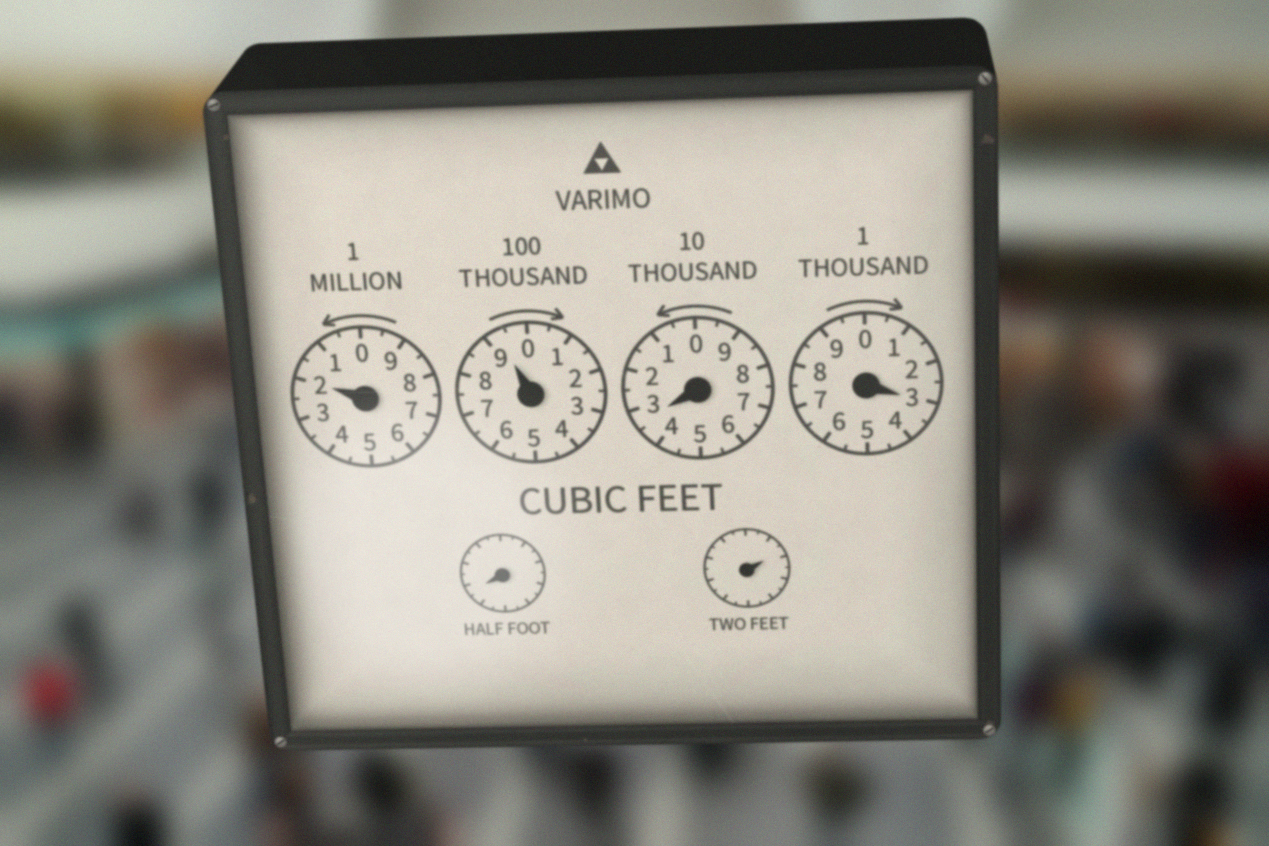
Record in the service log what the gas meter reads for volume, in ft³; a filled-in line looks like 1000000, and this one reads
193300
